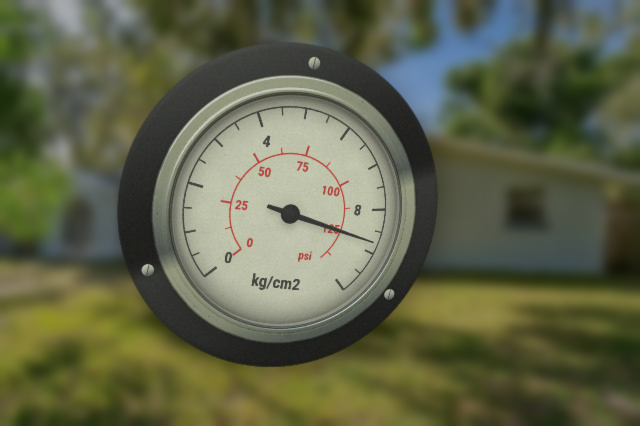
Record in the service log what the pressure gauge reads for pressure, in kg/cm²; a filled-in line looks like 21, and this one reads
8.75
